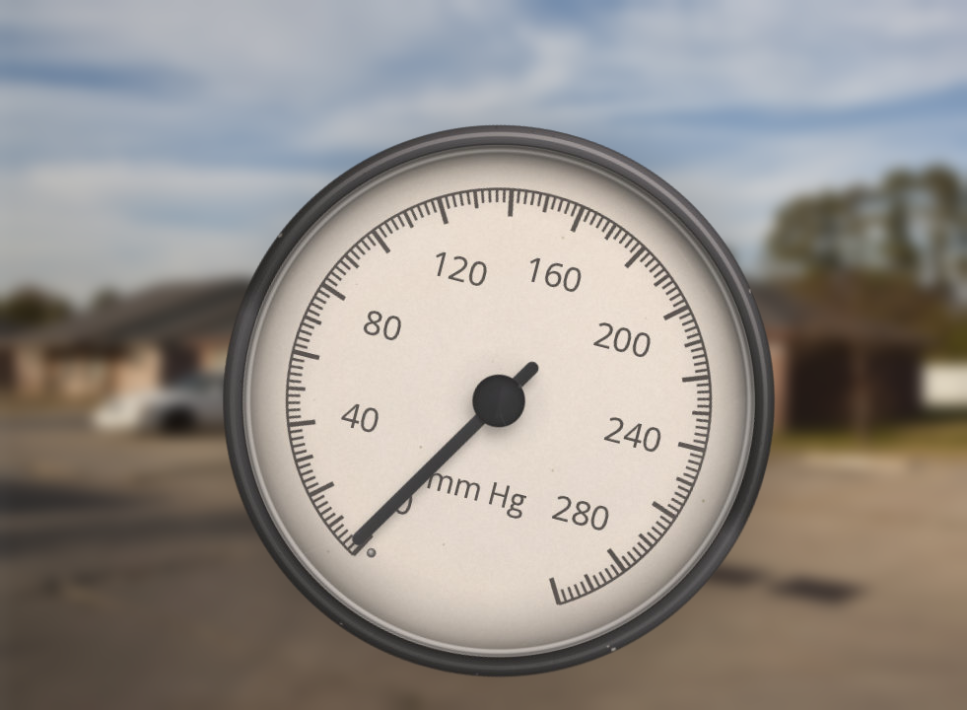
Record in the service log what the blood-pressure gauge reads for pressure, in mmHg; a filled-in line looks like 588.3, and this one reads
2
